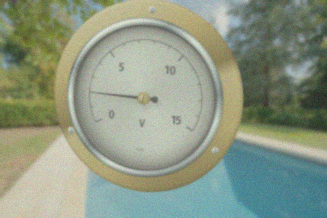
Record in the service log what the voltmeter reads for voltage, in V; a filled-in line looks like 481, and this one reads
2
